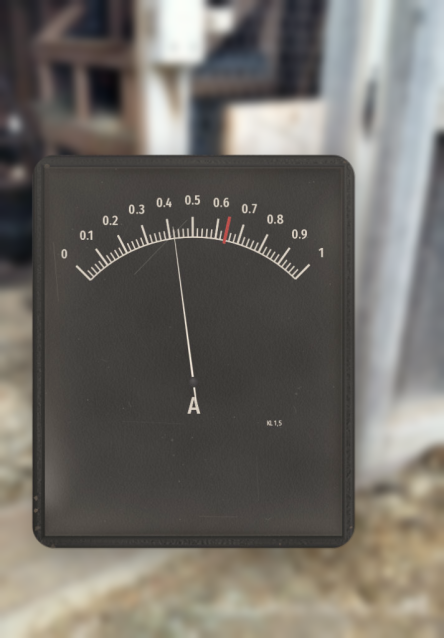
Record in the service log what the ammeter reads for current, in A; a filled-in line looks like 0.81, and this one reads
0.42
